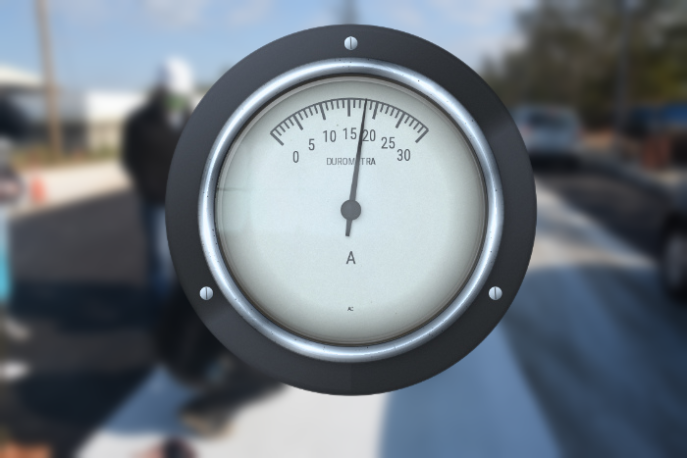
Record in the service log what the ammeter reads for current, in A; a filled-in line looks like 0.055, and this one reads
18
